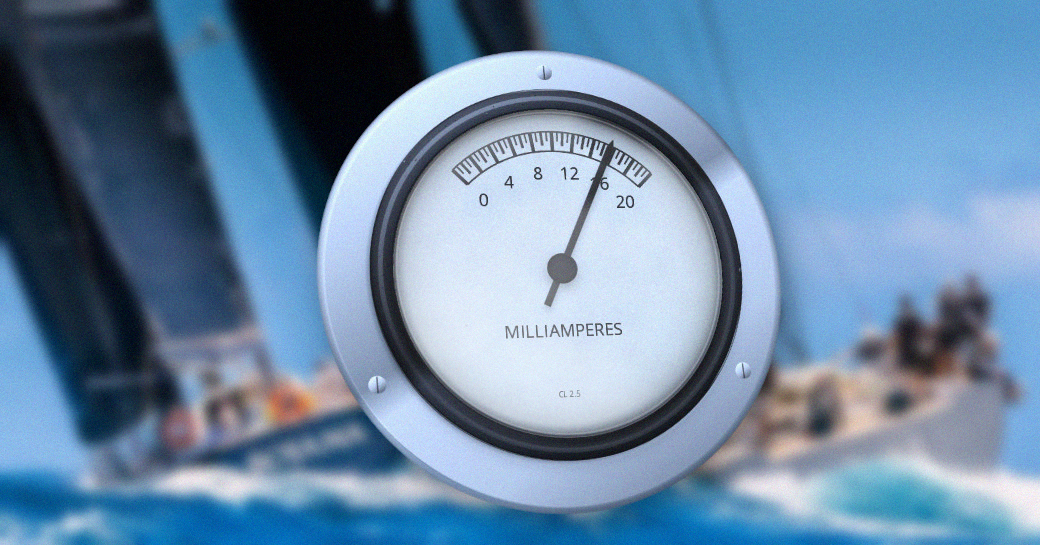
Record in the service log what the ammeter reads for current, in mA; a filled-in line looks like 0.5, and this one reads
15.5
